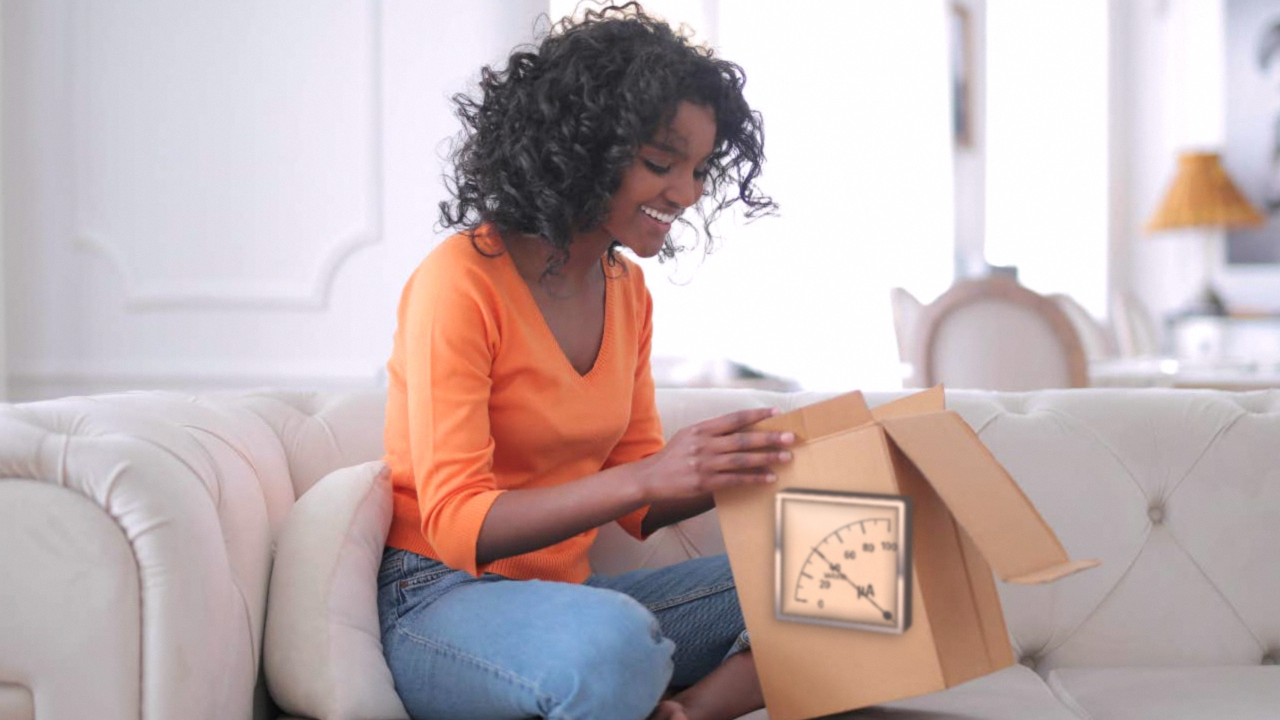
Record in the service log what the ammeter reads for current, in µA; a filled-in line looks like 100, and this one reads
40
